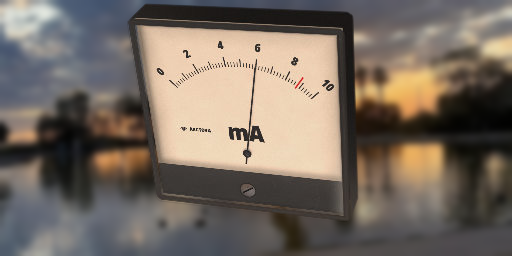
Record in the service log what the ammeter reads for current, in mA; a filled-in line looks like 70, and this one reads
6
